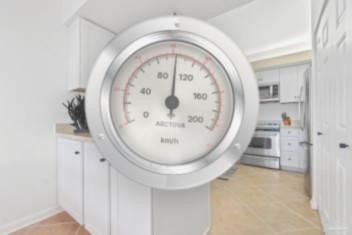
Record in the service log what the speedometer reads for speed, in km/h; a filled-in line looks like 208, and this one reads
100
